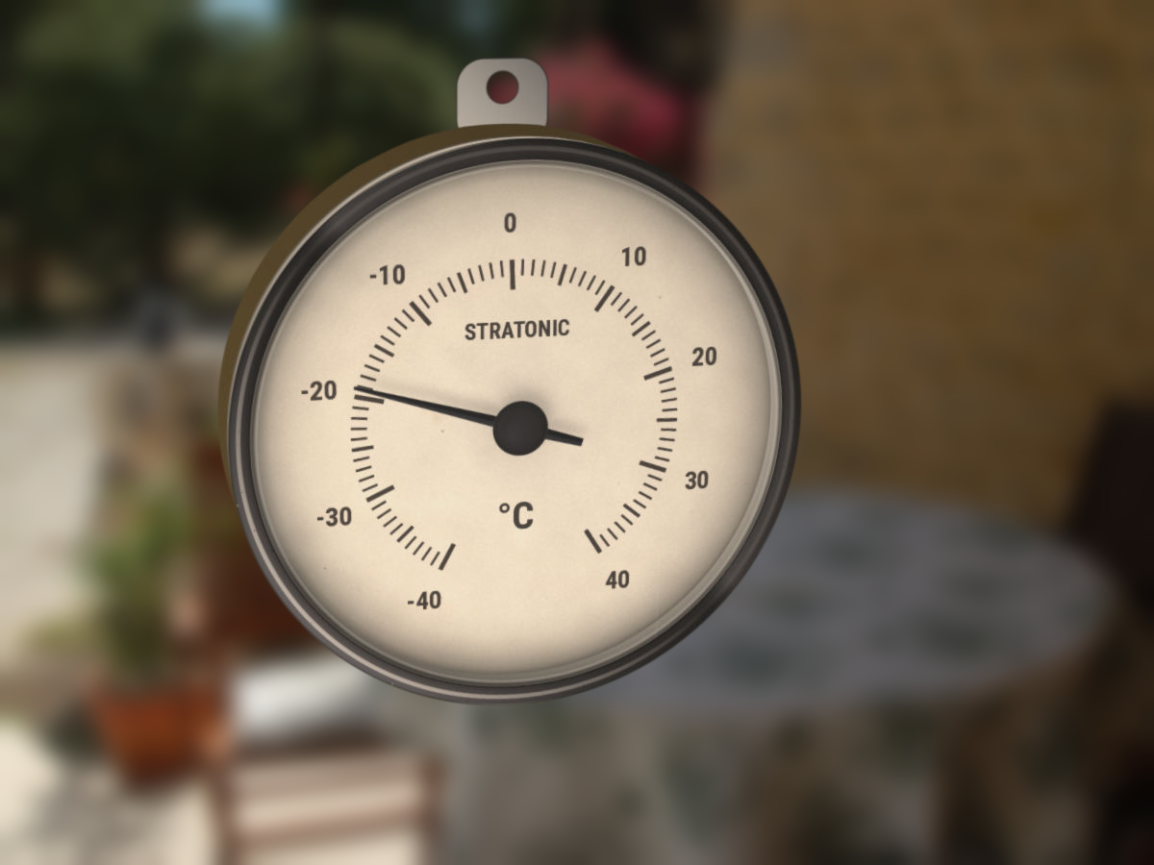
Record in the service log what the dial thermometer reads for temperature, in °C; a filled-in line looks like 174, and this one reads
-19
